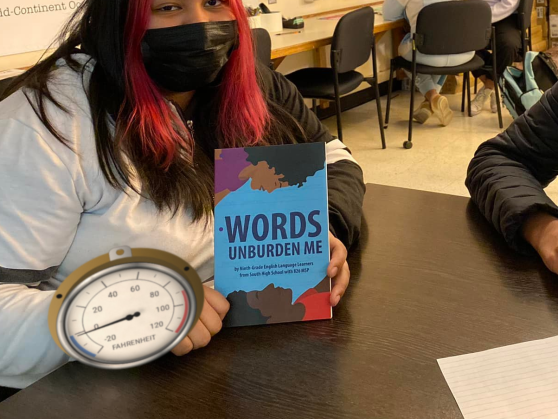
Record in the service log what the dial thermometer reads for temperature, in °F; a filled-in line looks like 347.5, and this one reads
0
